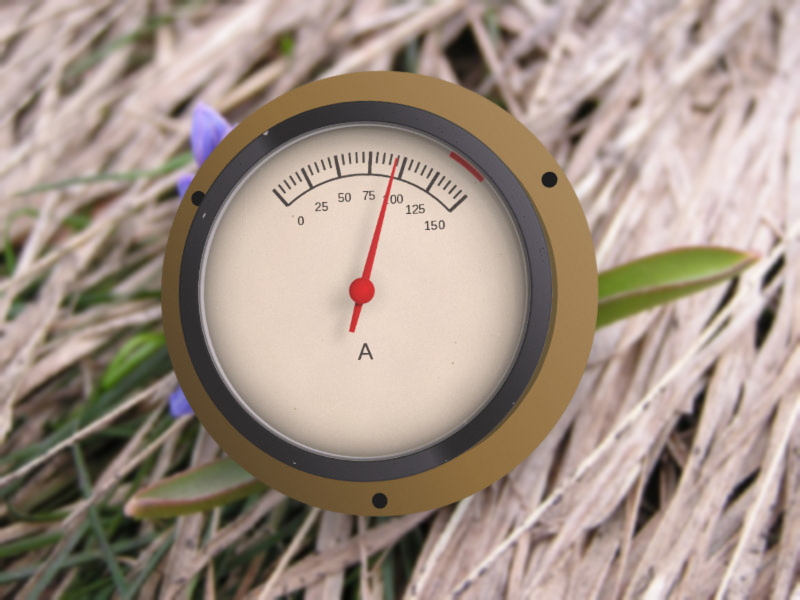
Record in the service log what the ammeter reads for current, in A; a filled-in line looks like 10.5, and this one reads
95
